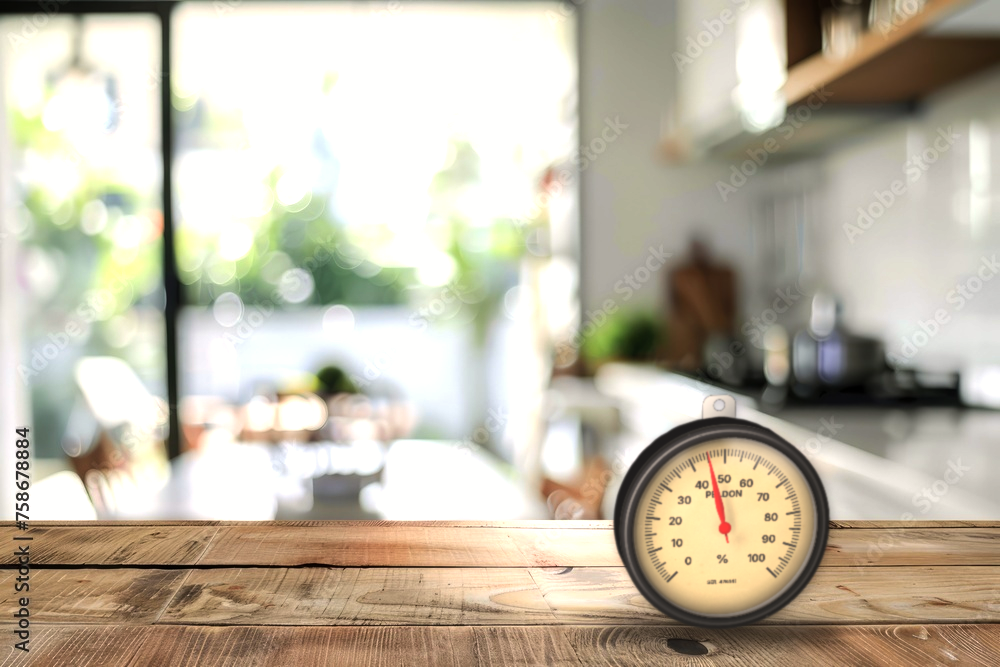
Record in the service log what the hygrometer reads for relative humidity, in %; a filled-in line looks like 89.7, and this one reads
45
